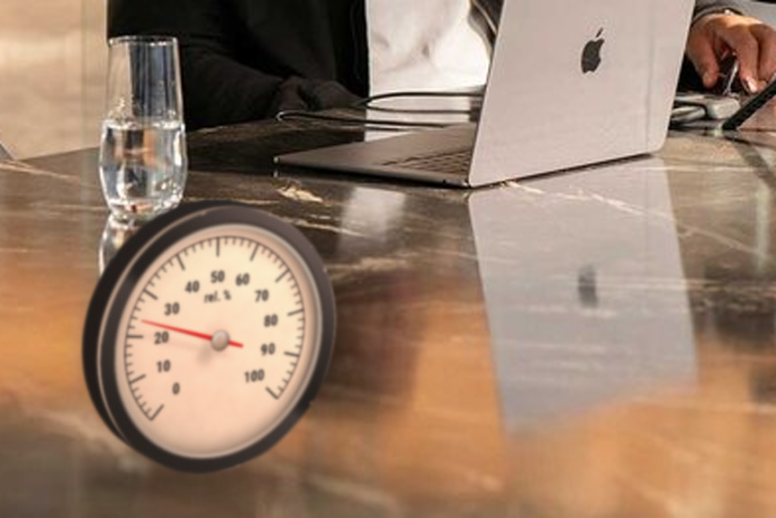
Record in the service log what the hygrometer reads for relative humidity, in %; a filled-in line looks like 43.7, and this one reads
24
